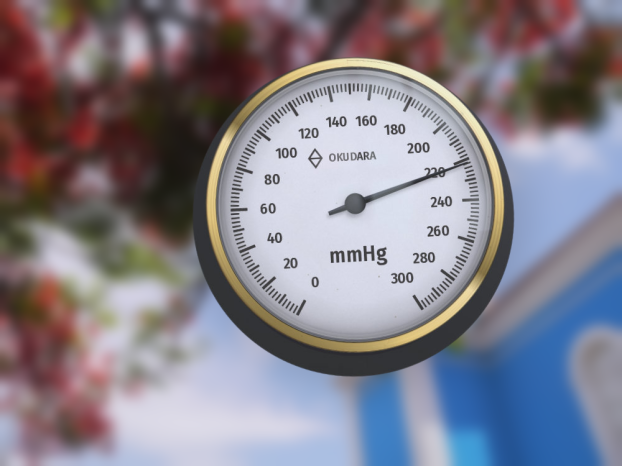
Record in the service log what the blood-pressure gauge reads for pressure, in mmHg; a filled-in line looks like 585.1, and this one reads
222
